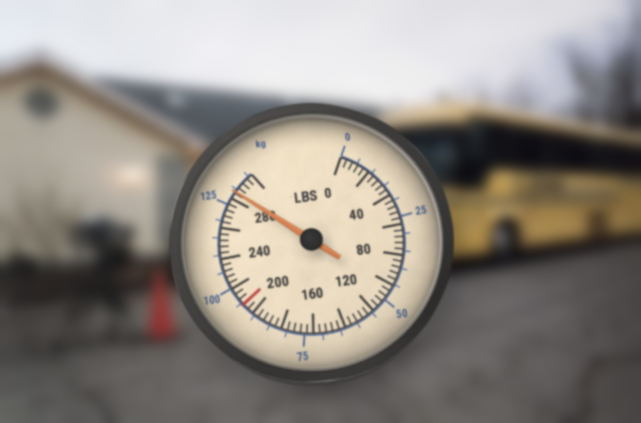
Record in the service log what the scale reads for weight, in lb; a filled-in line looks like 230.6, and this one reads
284
